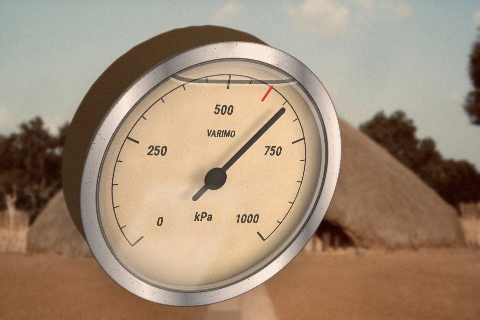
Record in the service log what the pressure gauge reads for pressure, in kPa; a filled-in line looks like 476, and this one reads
650
